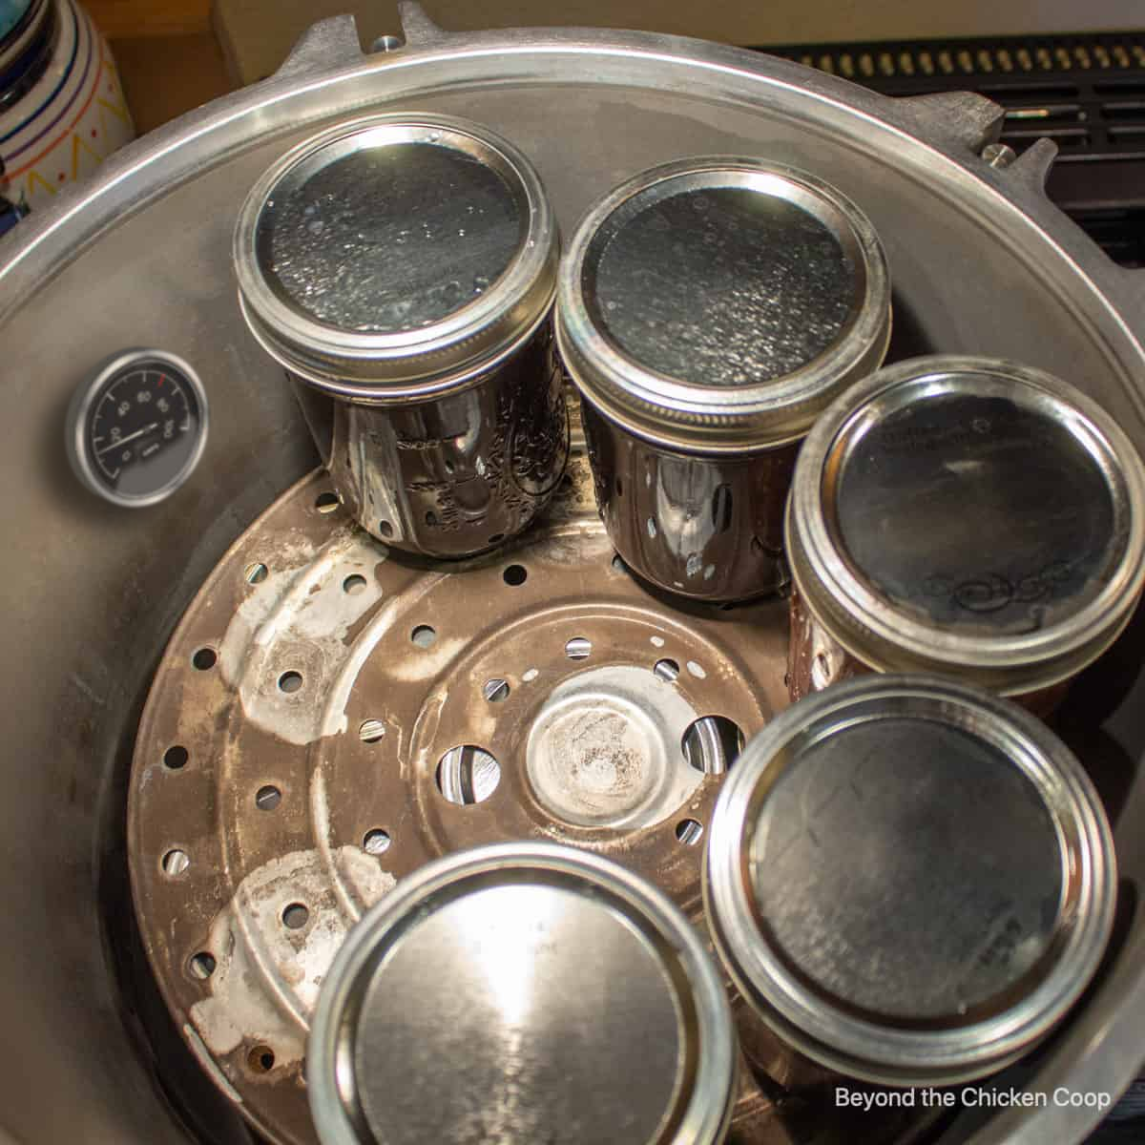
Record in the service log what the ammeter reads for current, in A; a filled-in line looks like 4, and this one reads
15
